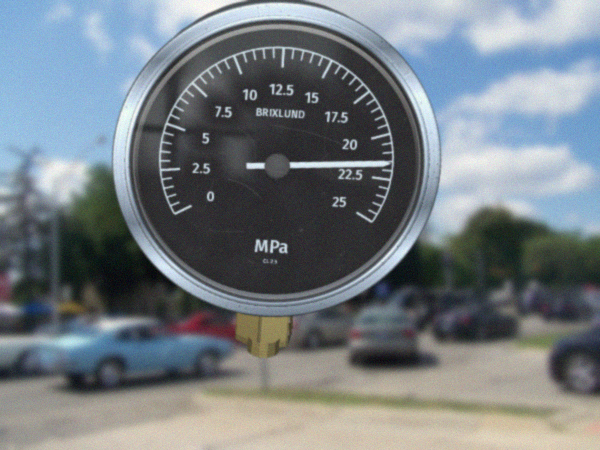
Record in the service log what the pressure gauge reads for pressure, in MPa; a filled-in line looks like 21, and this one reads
21.5
